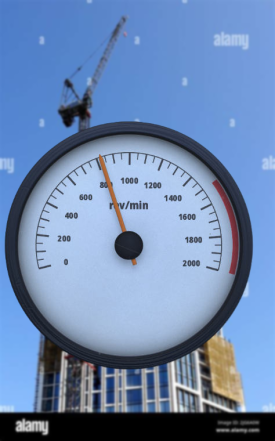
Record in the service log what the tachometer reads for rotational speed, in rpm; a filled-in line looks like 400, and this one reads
825
